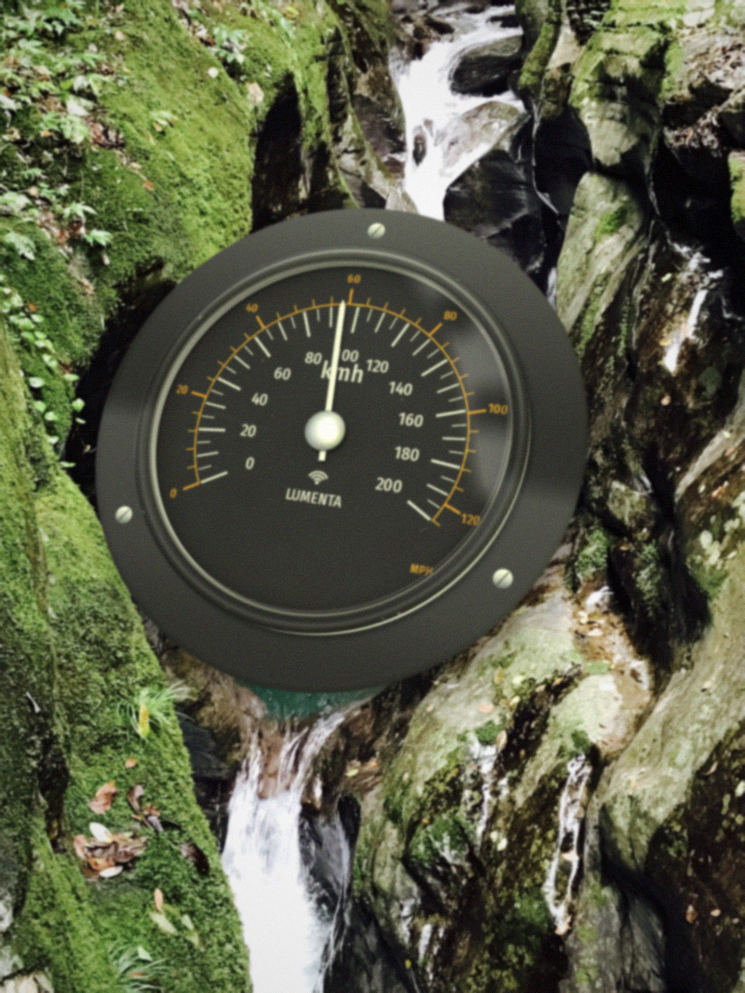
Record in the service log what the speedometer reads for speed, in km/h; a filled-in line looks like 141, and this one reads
95
